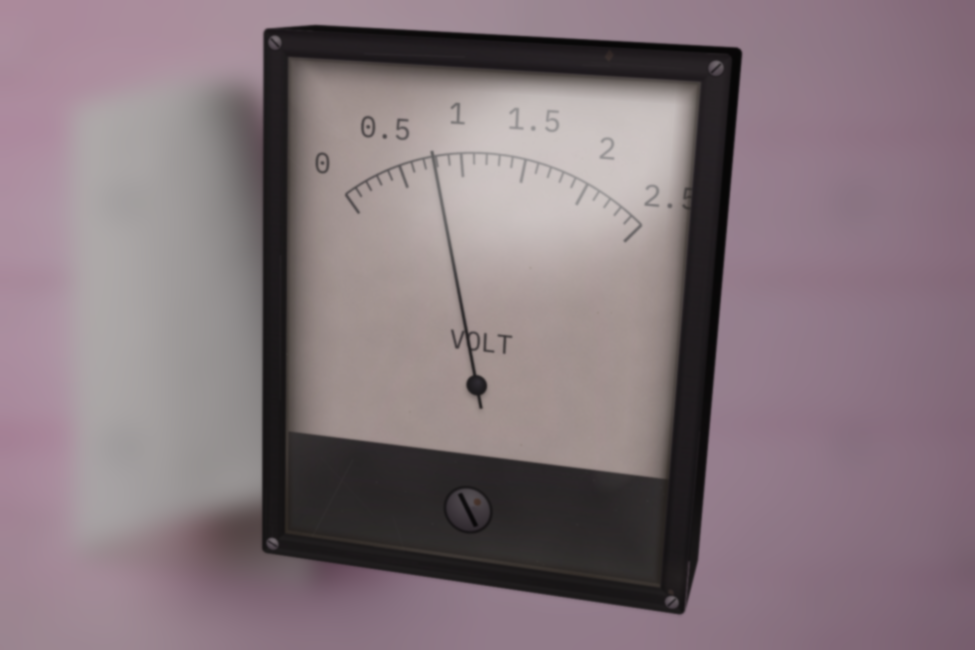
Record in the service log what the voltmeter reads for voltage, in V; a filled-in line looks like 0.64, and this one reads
0.8
